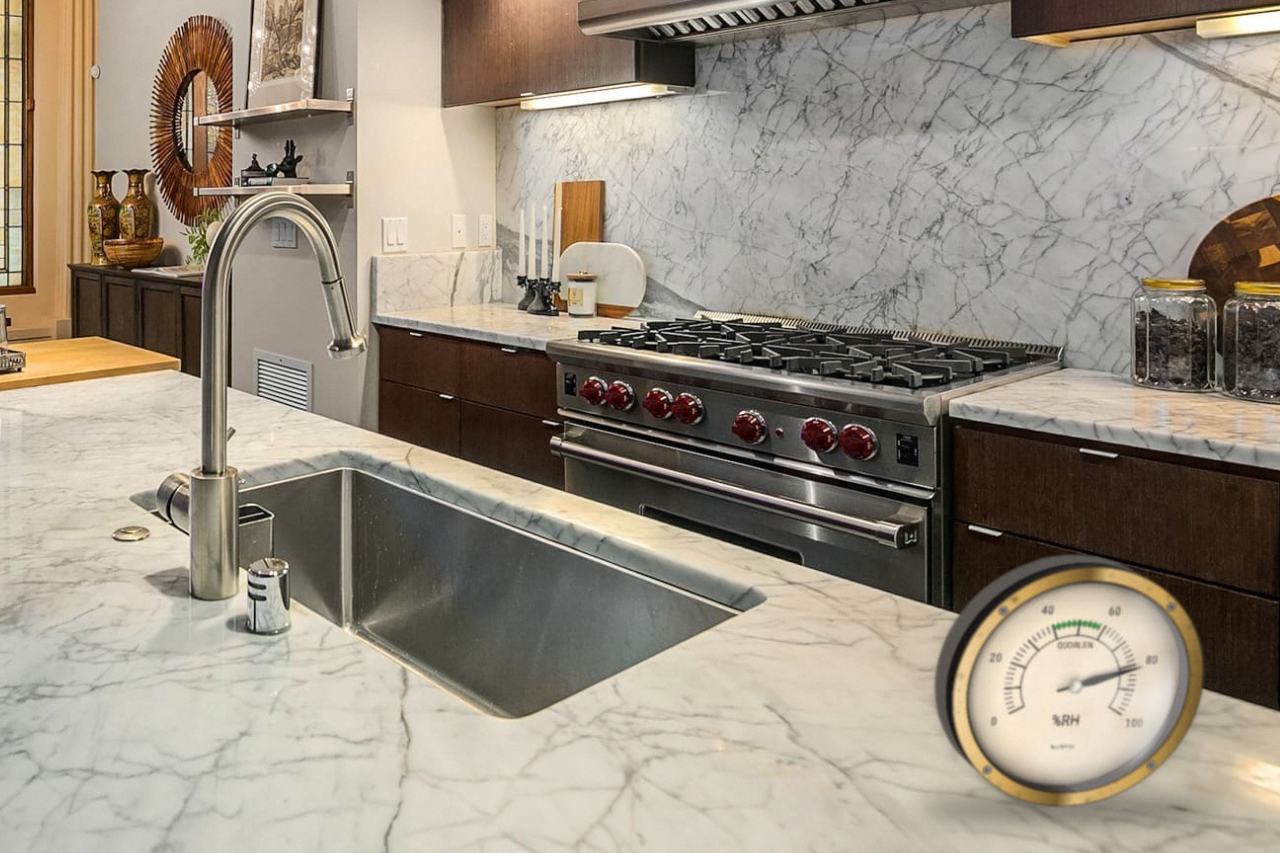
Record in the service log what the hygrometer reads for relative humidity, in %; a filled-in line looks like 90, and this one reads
80
